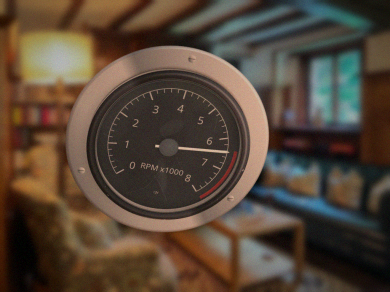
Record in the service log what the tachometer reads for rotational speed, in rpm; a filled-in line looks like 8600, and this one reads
6400
